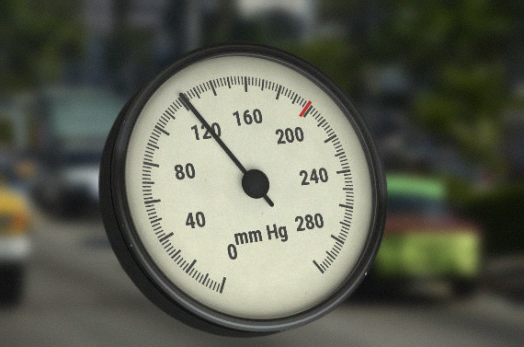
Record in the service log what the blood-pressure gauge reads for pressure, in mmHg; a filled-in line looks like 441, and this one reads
120
